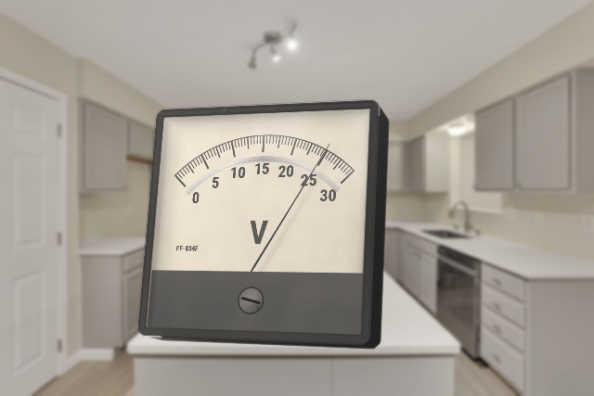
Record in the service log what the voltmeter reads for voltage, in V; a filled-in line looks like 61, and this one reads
25
